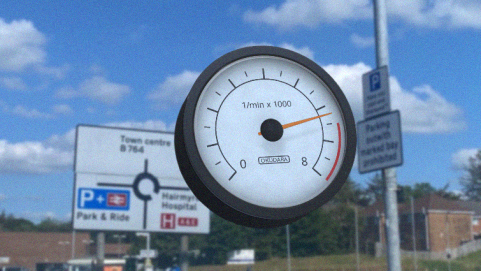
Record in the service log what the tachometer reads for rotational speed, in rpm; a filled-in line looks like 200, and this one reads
6250
